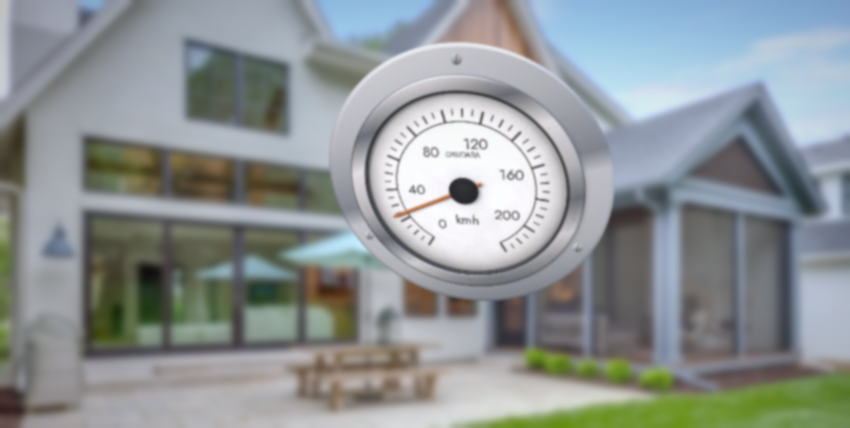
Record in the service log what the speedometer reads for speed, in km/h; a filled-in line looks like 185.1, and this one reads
25
